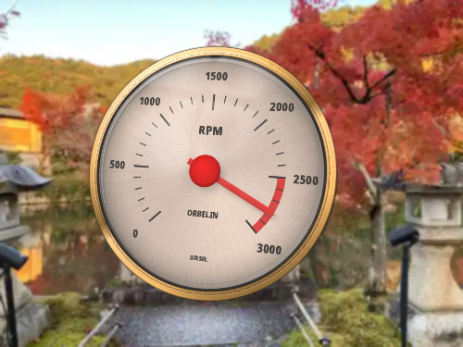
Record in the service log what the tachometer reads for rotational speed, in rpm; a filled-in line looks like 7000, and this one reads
2800
